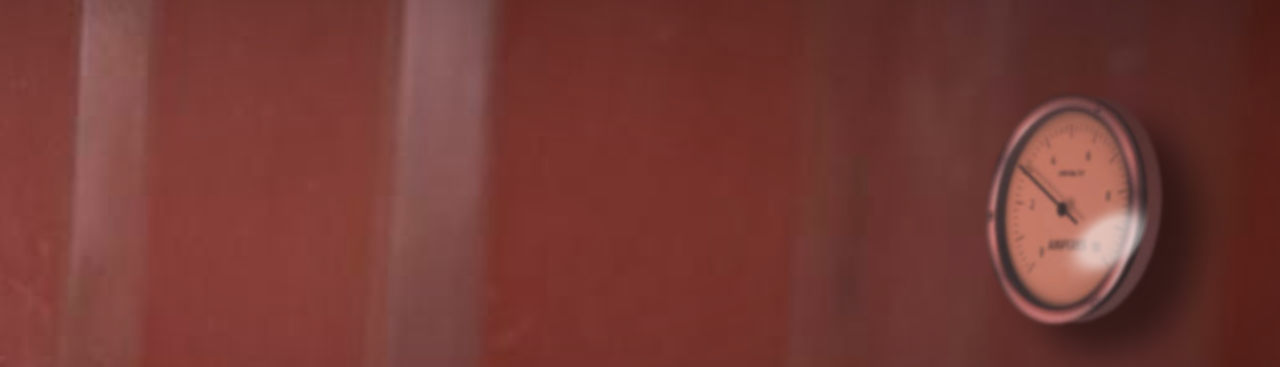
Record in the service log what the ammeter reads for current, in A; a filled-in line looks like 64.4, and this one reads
3
